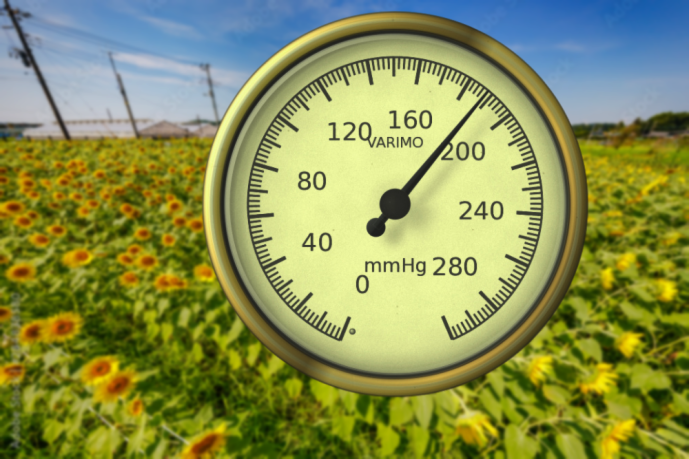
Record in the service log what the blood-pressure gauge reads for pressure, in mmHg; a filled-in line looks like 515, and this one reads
188
